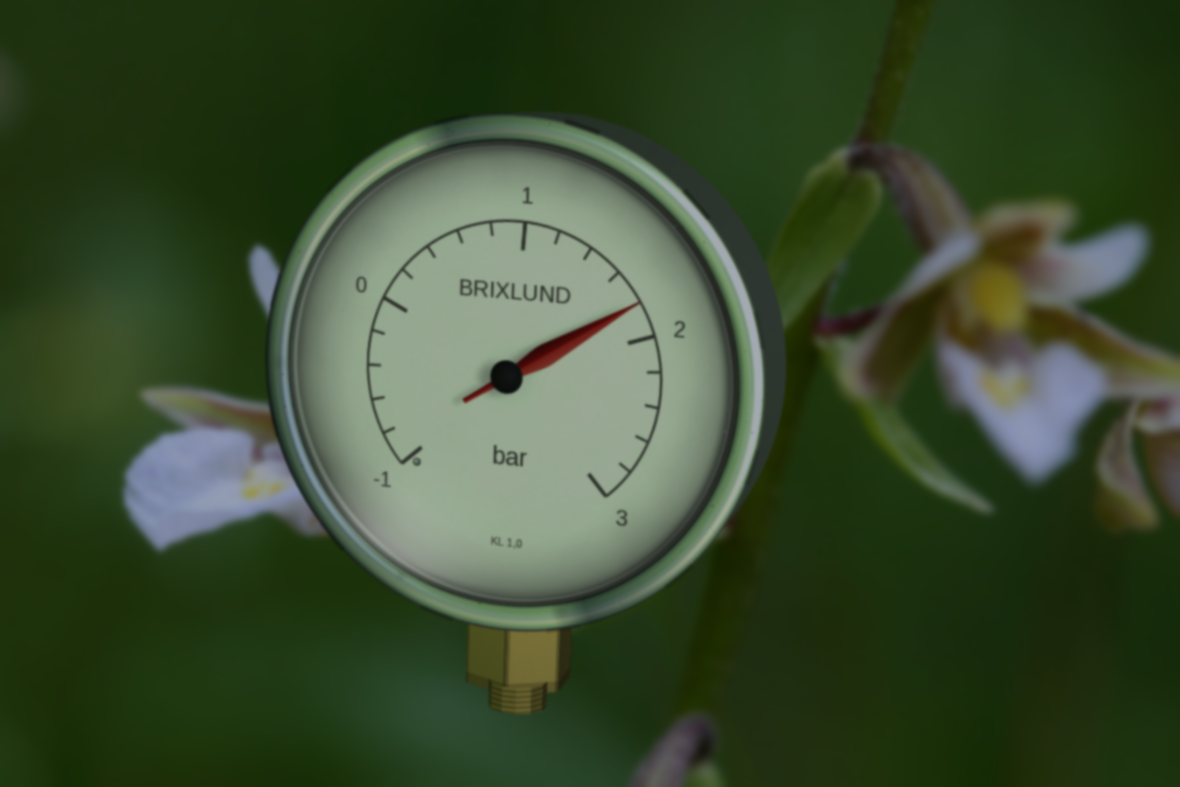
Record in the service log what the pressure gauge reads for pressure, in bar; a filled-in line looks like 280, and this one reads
1.8
